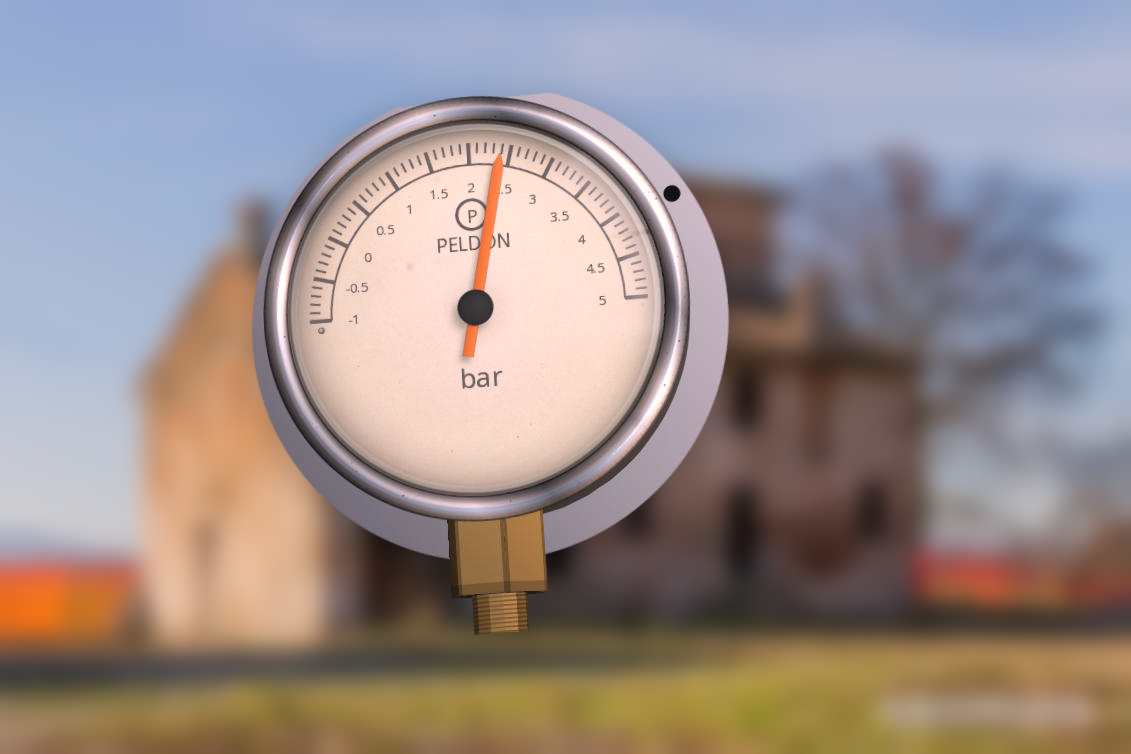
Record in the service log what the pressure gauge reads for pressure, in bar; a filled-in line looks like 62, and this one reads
2.4
